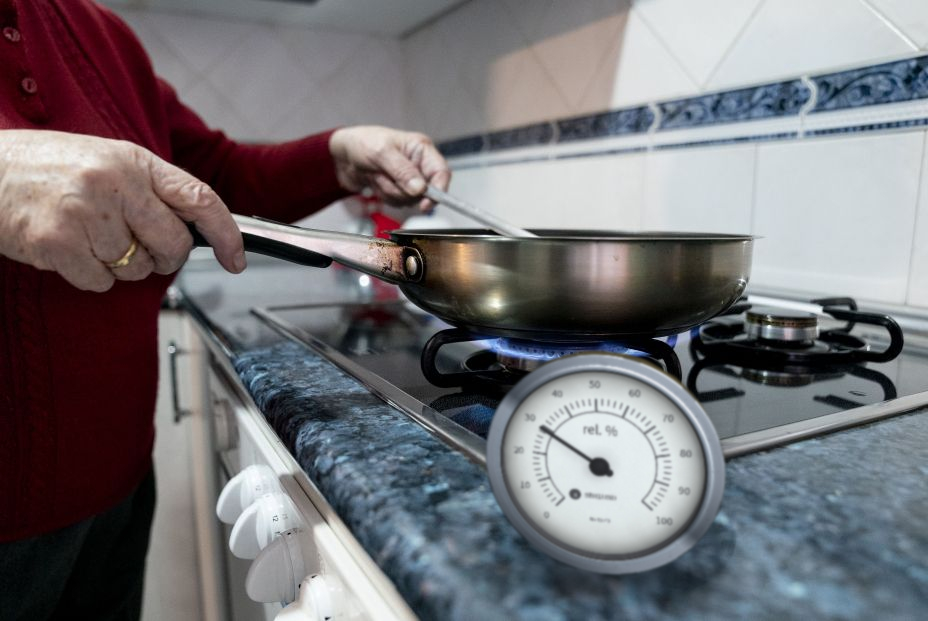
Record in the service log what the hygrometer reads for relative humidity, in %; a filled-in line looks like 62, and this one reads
30
